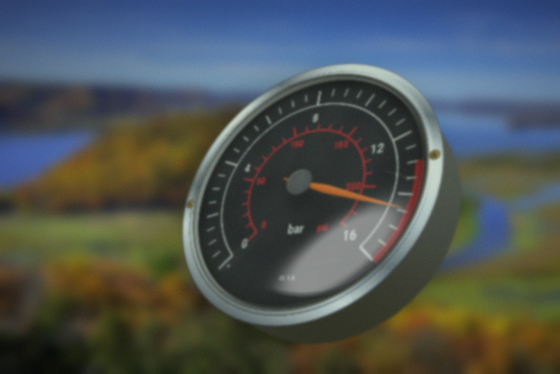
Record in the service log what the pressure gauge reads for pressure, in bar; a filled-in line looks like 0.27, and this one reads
14.5
